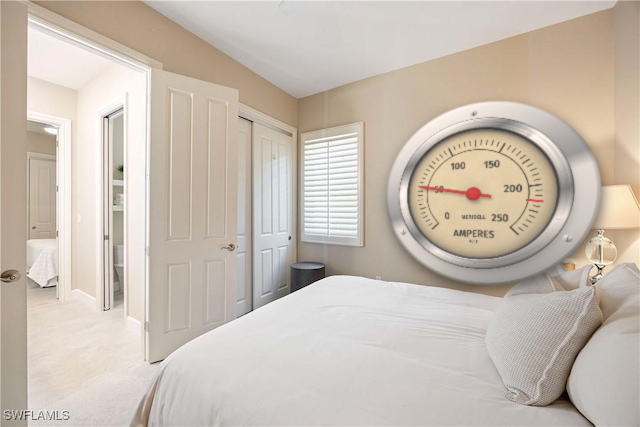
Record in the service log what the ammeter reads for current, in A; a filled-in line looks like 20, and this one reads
50
